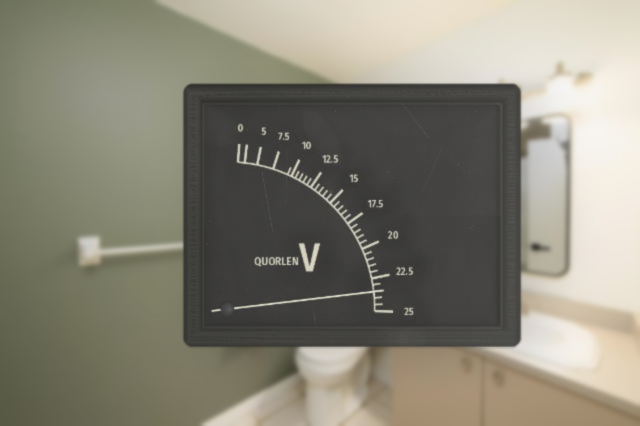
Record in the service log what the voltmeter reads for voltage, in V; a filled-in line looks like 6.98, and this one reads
23.5
